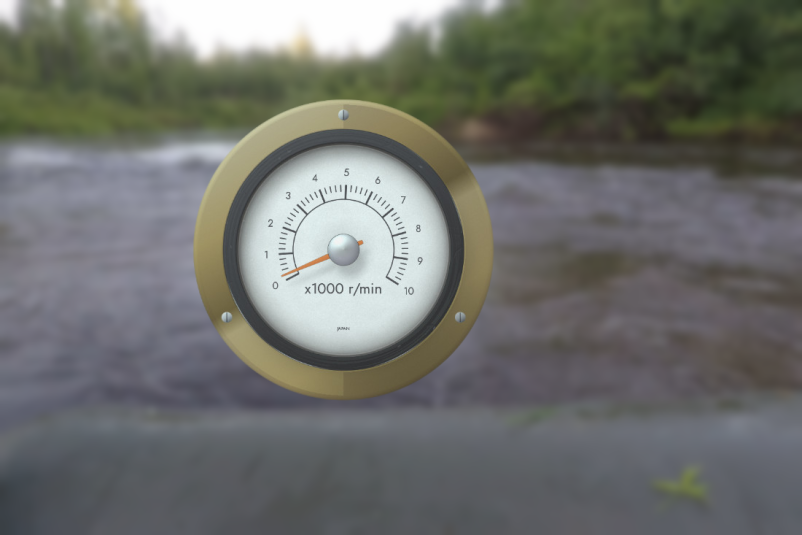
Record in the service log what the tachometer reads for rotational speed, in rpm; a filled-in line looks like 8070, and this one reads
200
